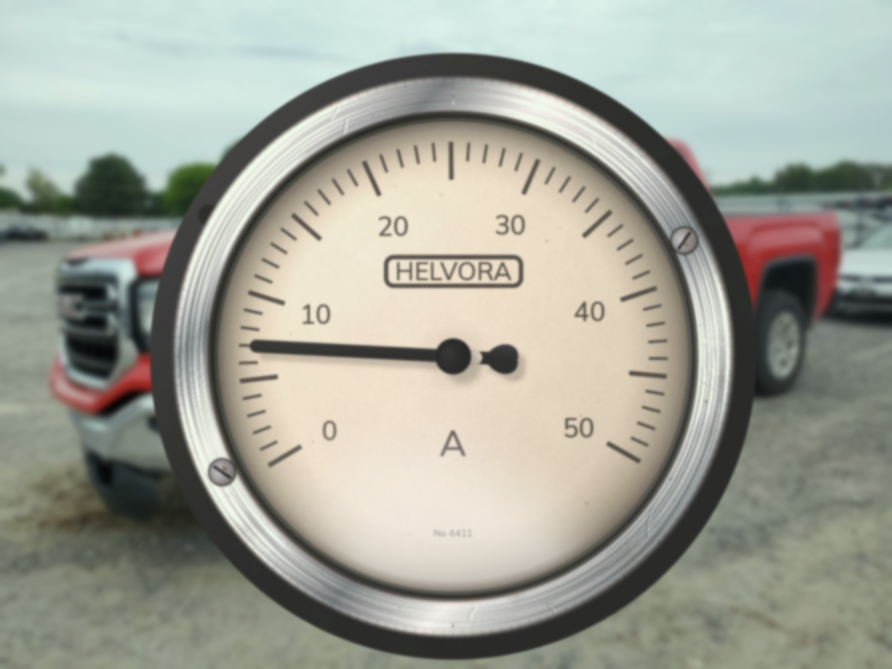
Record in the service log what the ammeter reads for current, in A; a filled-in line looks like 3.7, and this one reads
7
